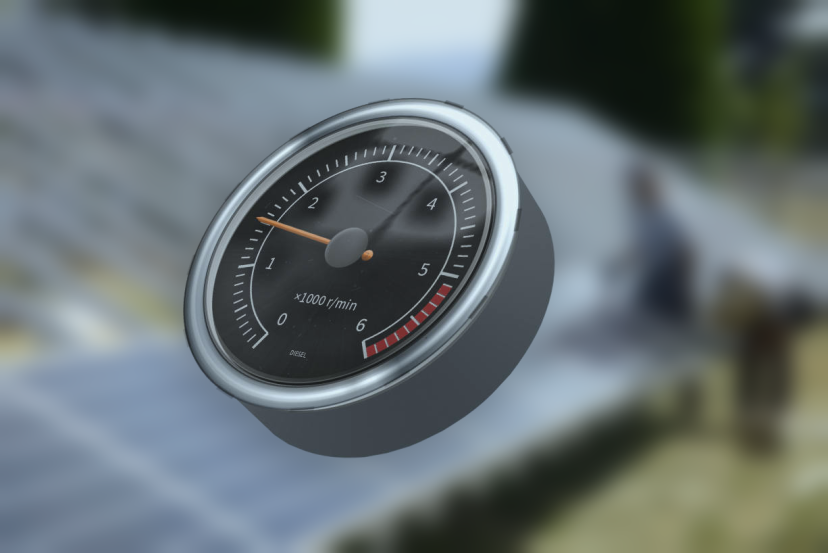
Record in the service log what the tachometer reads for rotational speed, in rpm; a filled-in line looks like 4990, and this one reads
1500
